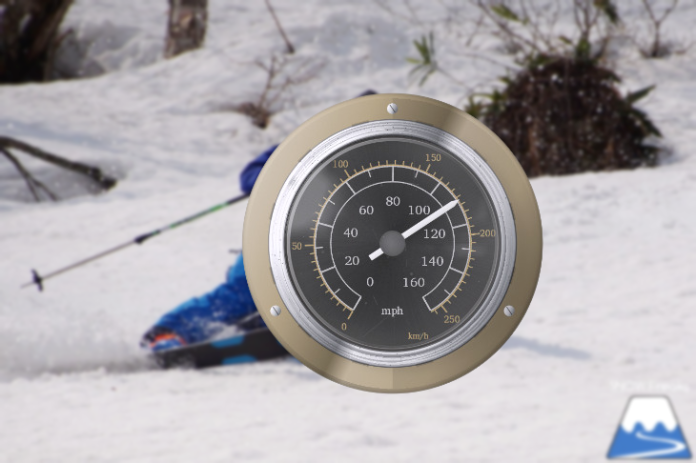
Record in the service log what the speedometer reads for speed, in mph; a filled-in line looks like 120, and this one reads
110
